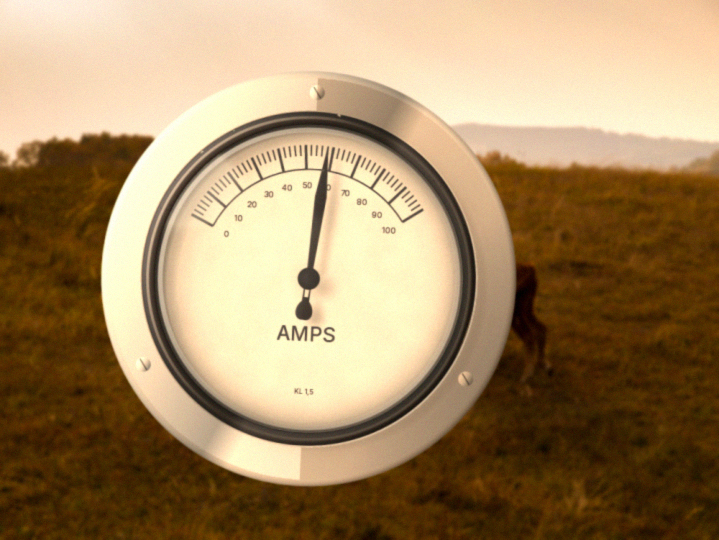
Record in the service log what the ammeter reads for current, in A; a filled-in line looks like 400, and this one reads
58
